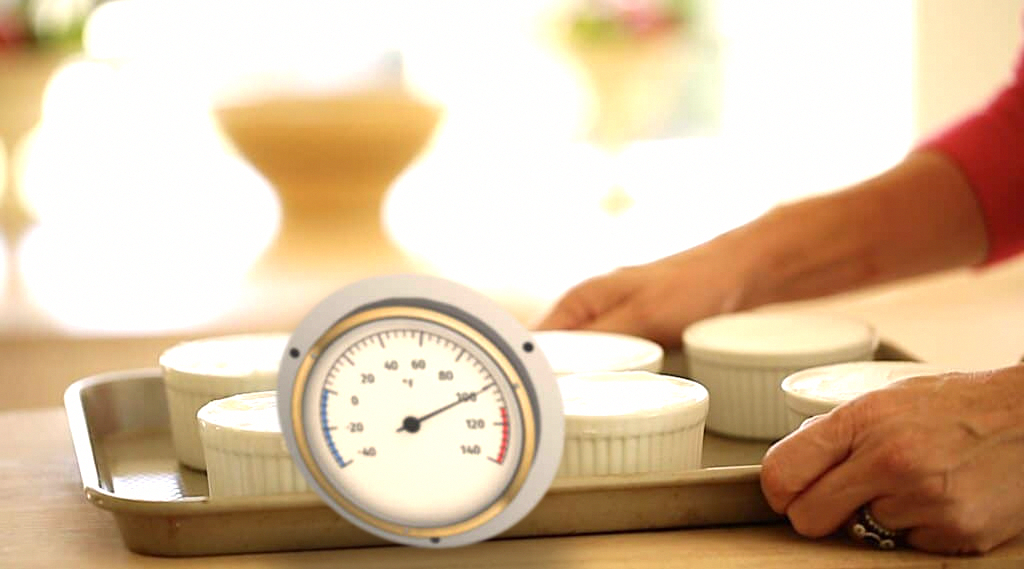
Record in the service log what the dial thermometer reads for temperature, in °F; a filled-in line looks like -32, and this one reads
100
